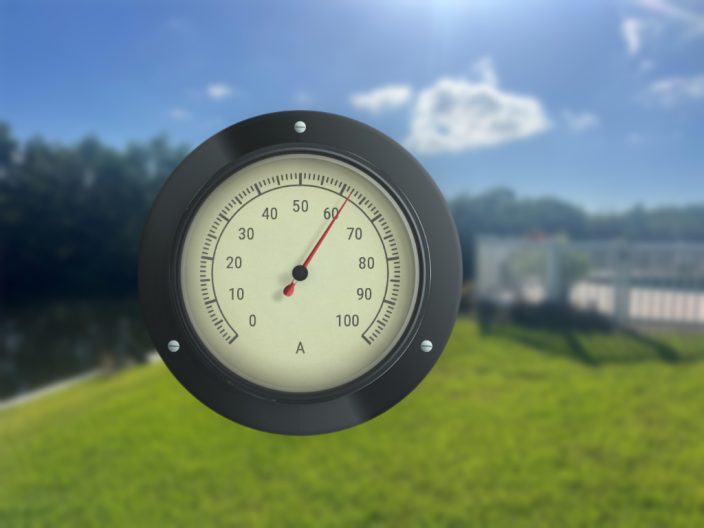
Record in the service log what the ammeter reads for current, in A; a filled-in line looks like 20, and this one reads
62
